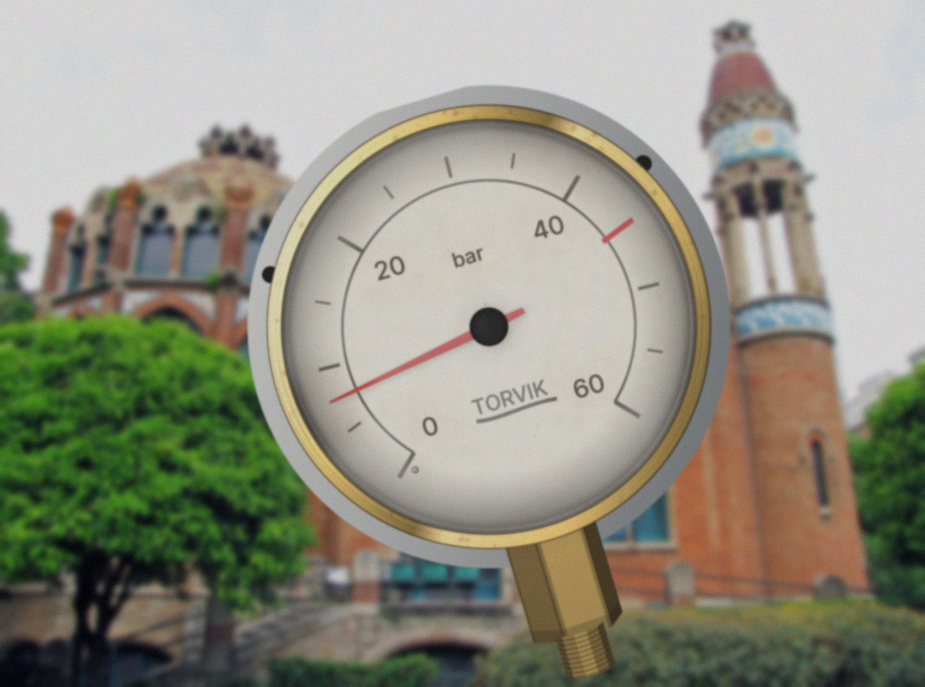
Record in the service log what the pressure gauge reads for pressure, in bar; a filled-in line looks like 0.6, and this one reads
7.5
